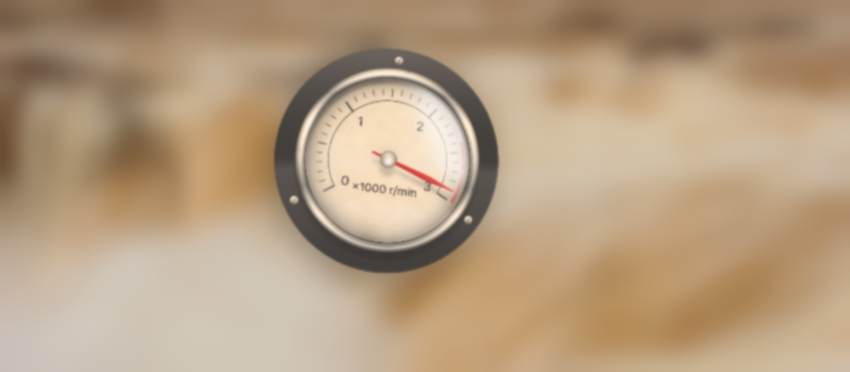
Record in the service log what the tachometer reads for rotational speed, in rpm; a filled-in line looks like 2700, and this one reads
2900
